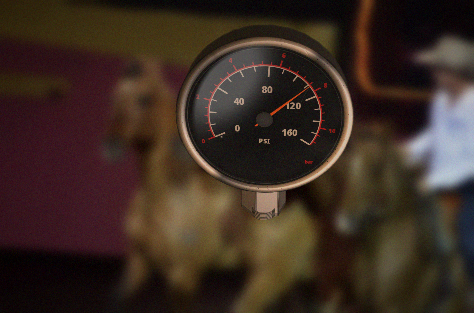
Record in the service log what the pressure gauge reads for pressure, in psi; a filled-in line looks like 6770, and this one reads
110
